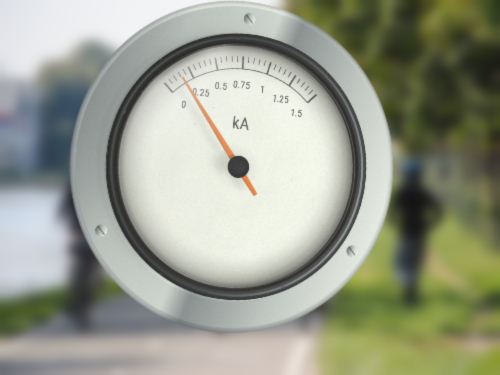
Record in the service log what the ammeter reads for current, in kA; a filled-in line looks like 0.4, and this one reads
0.15
